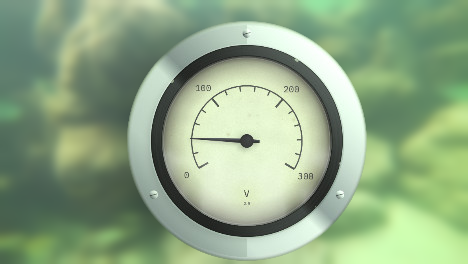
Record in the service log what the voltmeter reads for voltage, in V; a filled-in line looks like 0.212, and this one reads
40
